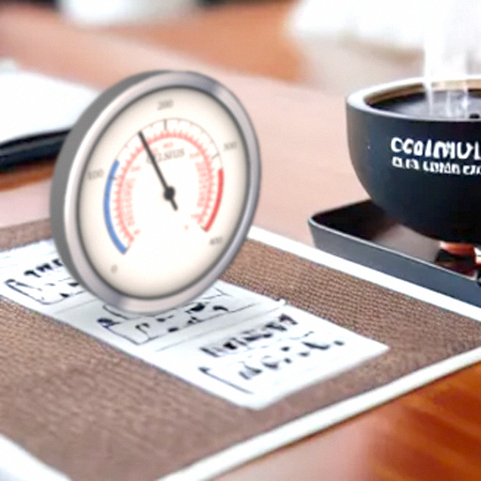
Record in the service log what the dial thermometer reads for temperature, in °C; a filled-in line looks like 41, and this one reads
160
